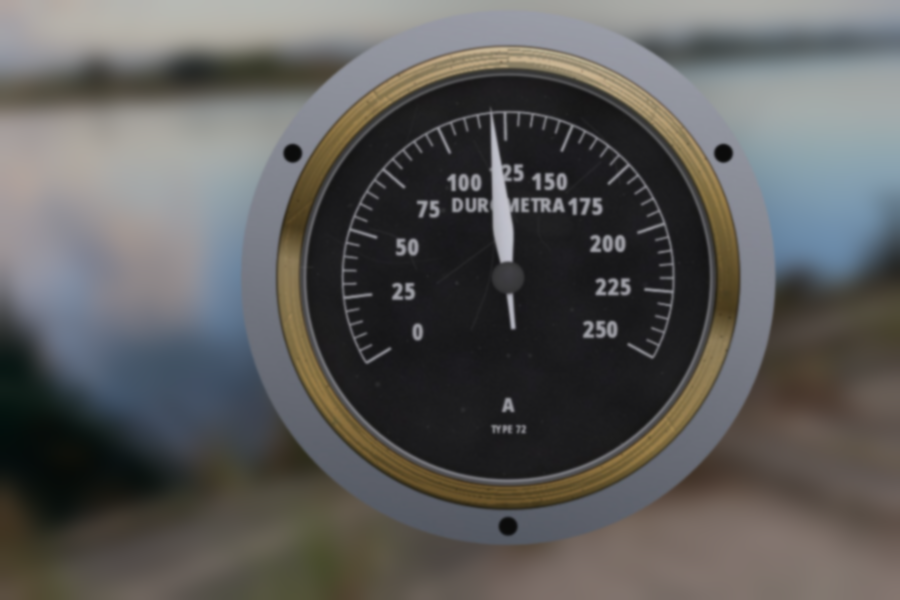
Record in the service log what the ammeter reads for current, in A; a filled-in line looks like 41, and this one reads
120
